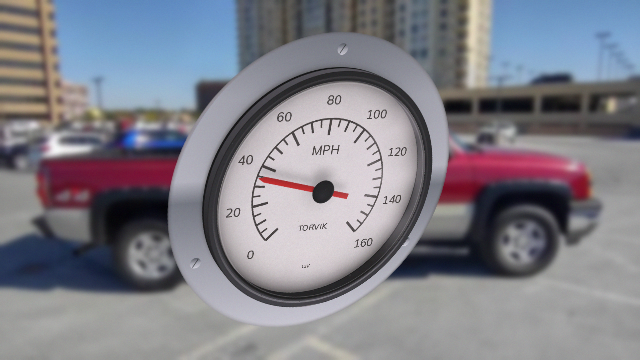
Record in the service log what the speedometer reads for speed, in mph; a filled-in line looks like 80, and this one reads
35
